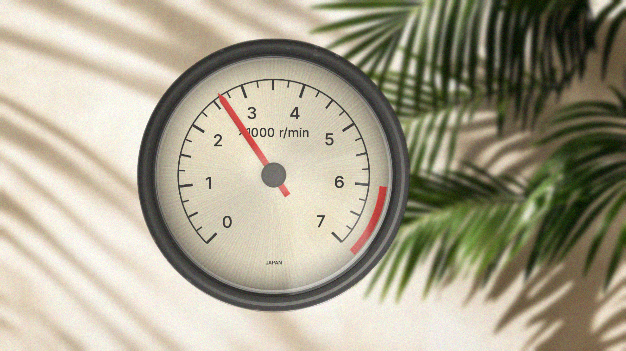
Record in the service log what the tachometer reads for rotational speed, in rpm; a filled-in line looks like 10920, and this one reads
2625
